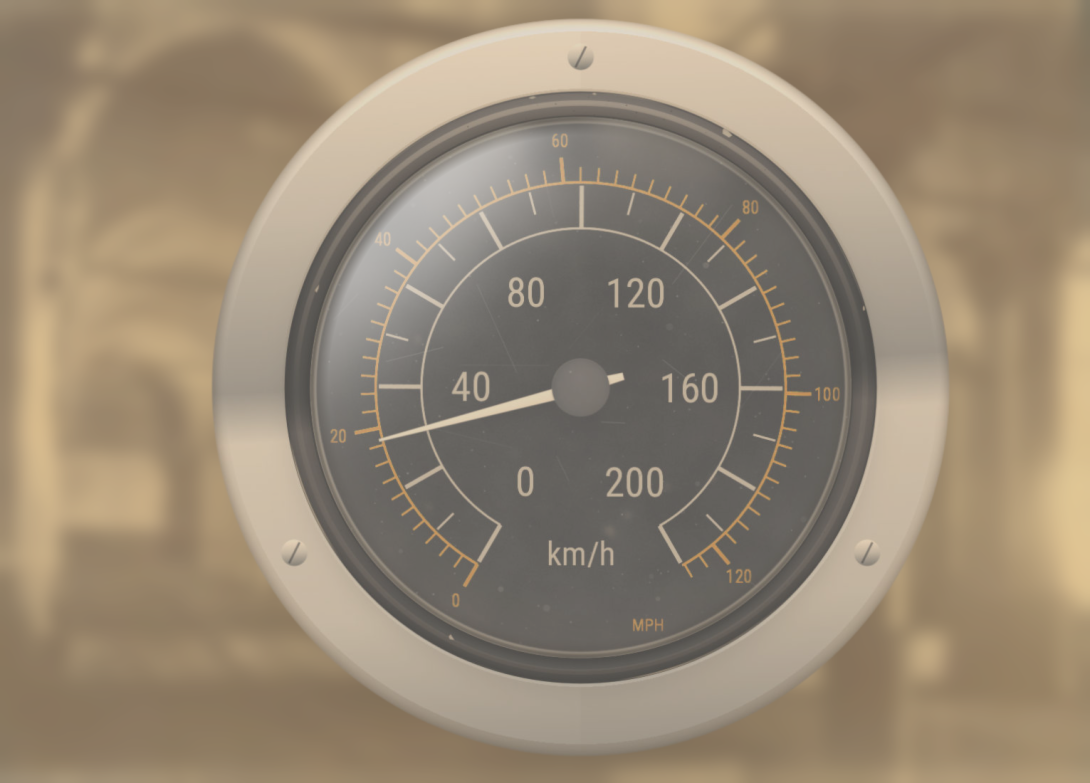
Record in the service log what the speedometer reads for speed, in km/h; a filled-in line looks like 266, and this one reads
30
